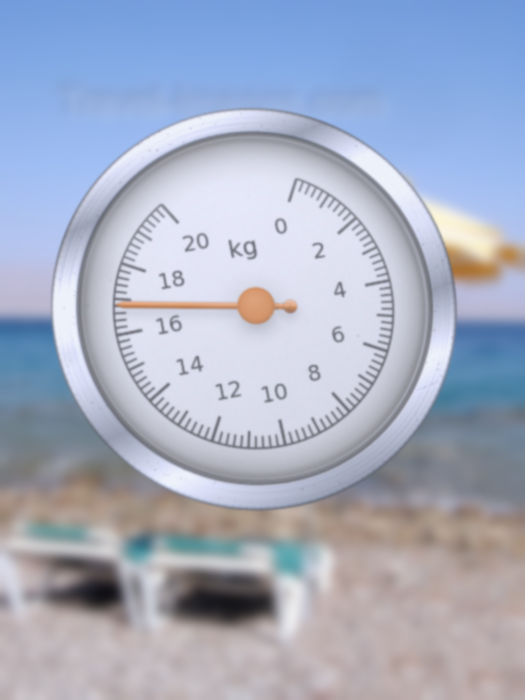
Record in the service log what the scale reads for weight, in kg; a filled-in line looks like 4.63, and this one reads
16.8
